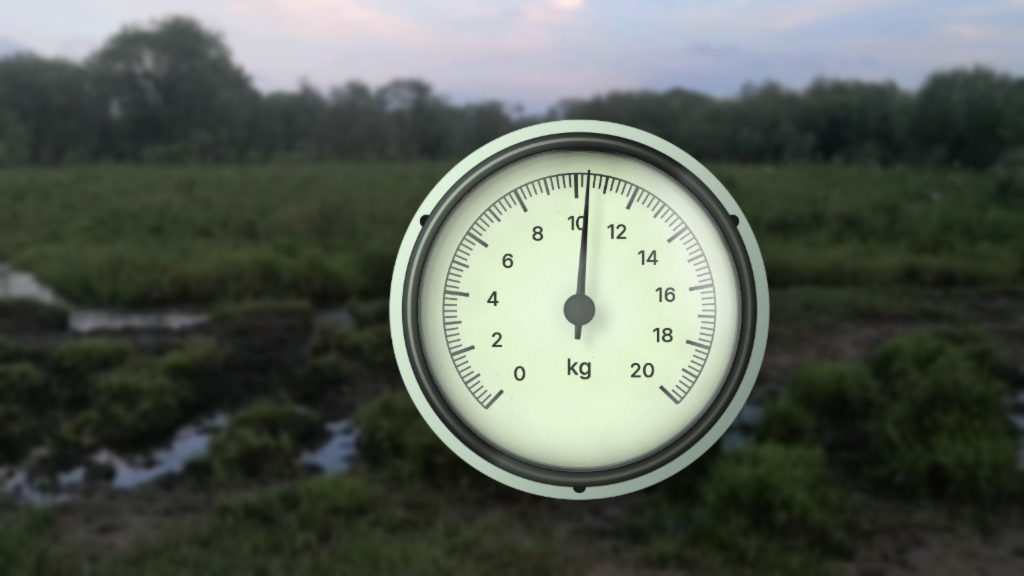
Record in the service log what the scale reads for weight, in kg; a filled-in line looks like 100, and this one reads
10.4
